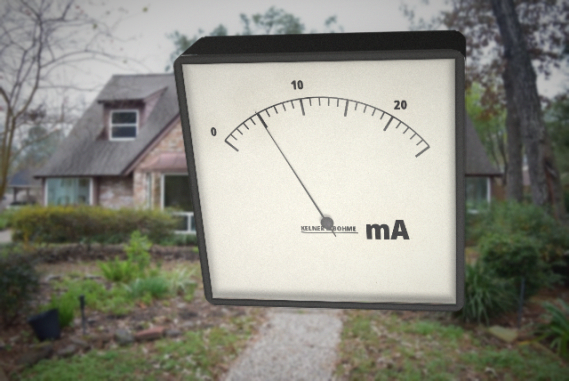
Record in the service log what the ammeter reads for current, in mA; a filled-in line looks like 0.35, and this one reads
5
